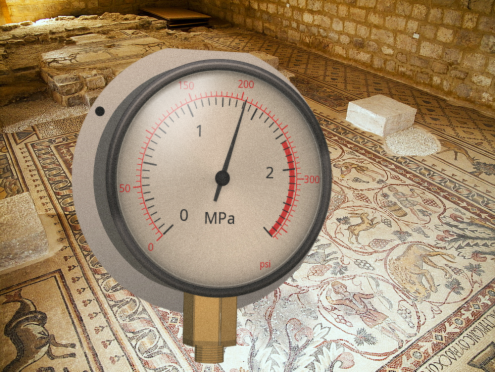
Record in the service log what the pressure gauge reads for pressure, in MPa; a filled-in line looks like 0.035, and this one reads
1.4
